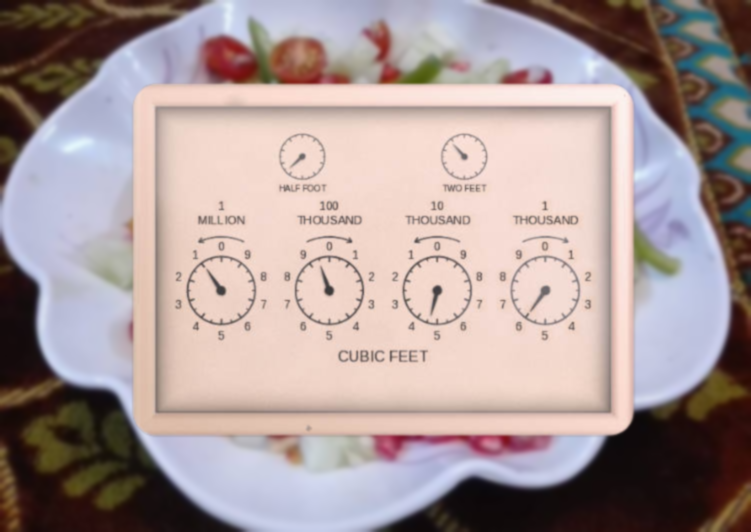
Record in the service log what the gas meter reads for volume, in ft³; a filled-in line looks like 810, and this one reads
94600
